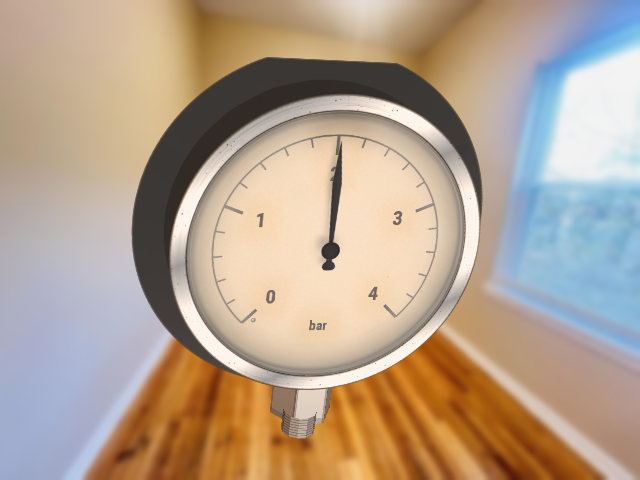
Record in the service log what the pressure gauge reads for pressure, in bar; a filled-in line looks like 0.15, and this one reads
2
